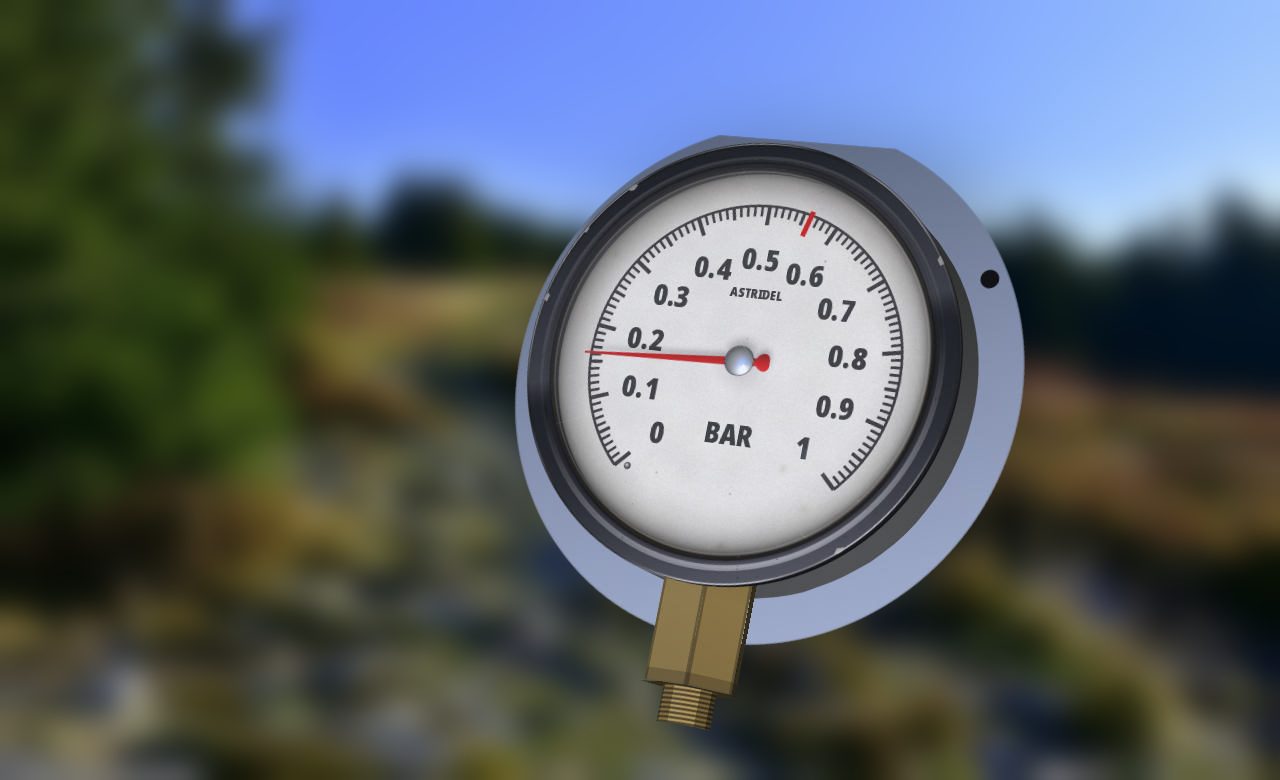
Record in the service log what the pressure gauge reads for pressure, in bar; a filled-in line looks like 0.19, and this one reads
0.16
